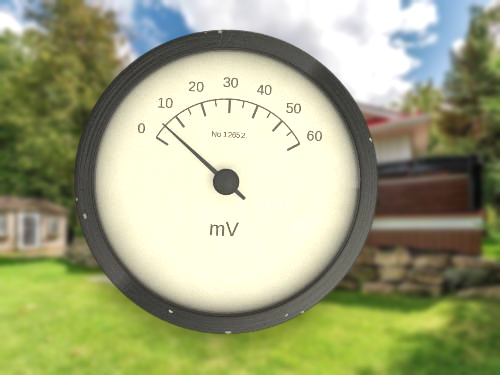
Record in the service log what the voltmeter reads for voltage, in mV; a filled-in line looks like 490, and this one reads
5
